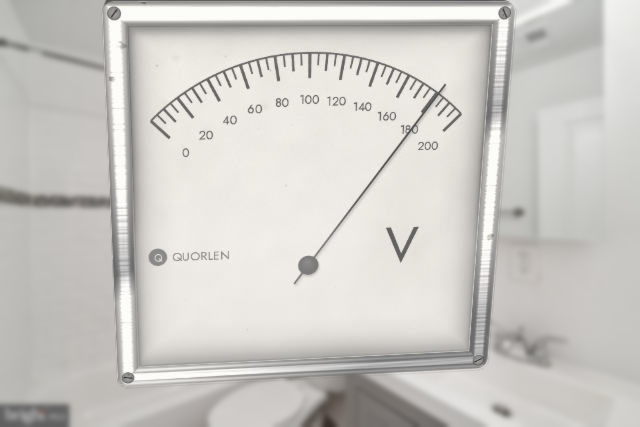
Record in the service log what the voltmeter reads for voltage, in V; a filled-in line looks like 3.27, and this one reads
180
